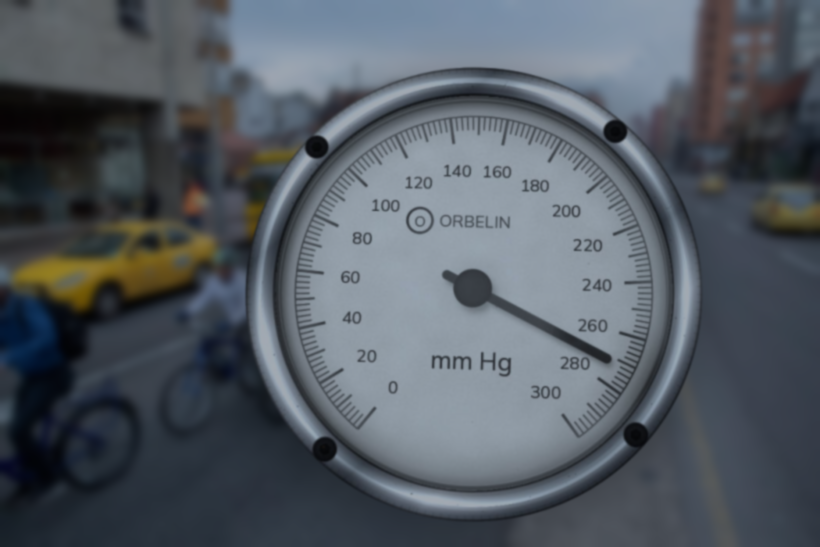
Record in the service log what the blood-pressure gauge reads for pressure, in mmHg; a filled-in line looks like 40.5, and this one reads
272
